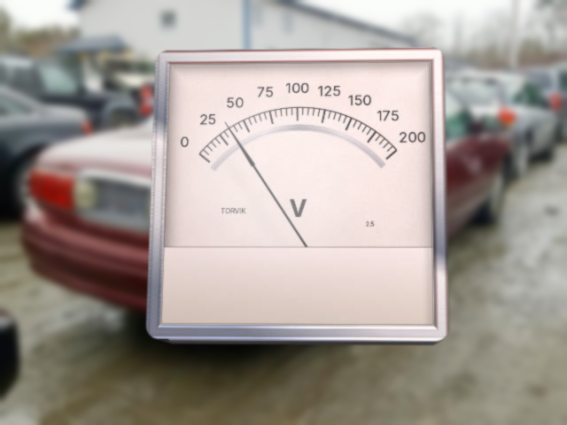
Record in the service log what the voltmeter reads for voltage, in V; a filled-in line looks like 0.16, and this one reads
35
